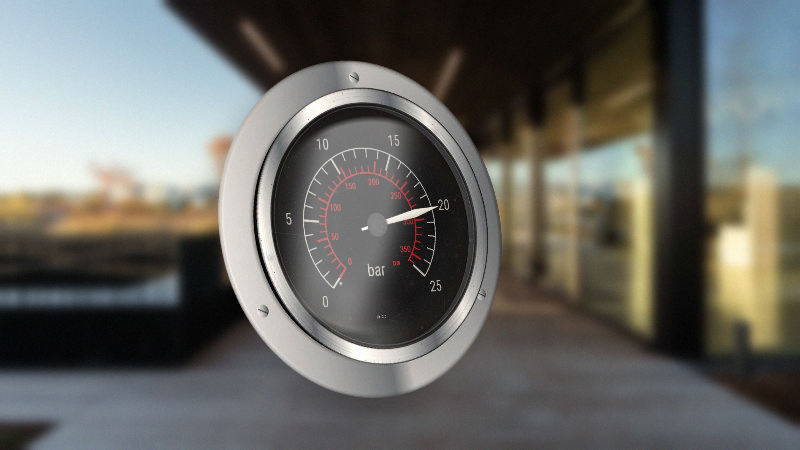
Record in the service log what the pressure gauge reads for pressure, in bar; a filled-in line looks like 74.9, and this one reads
20
